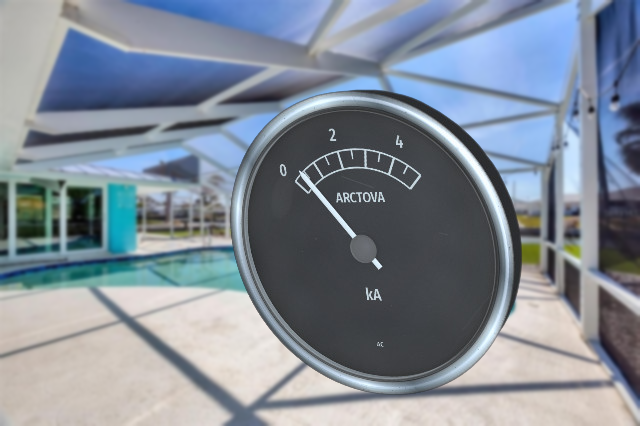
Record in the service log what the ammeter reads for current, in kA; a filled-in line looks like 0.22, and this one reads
0.5
